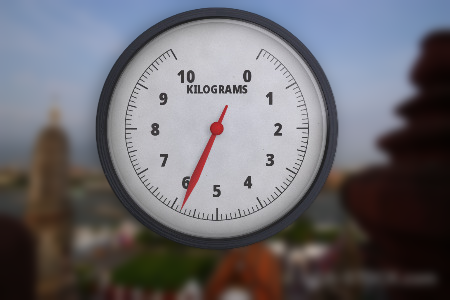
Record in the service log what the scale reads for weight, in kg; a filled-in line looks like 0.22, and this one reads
5.8
